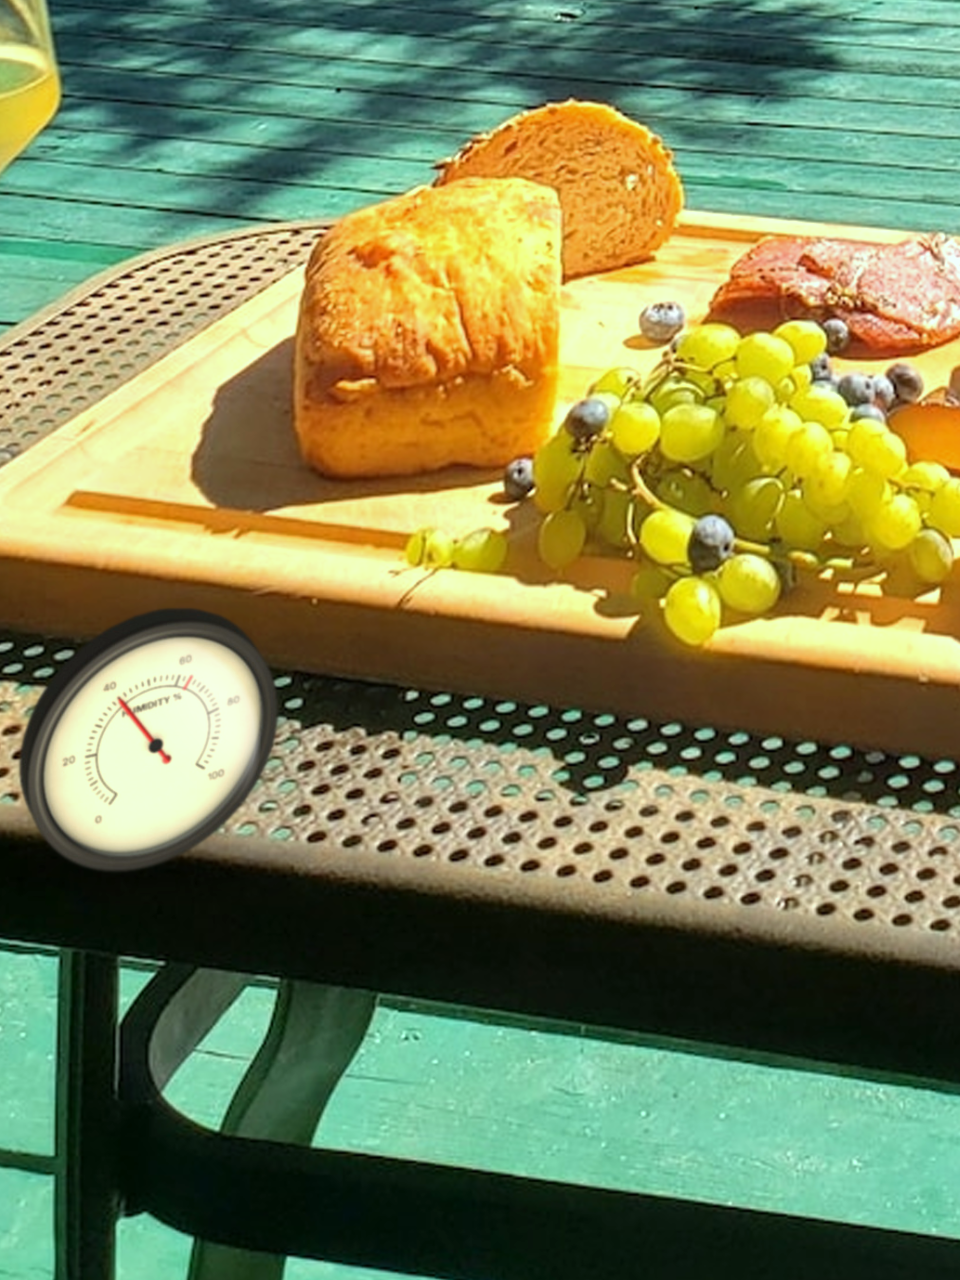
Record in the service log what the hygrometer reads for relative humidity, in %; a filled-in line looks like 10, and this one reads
40
